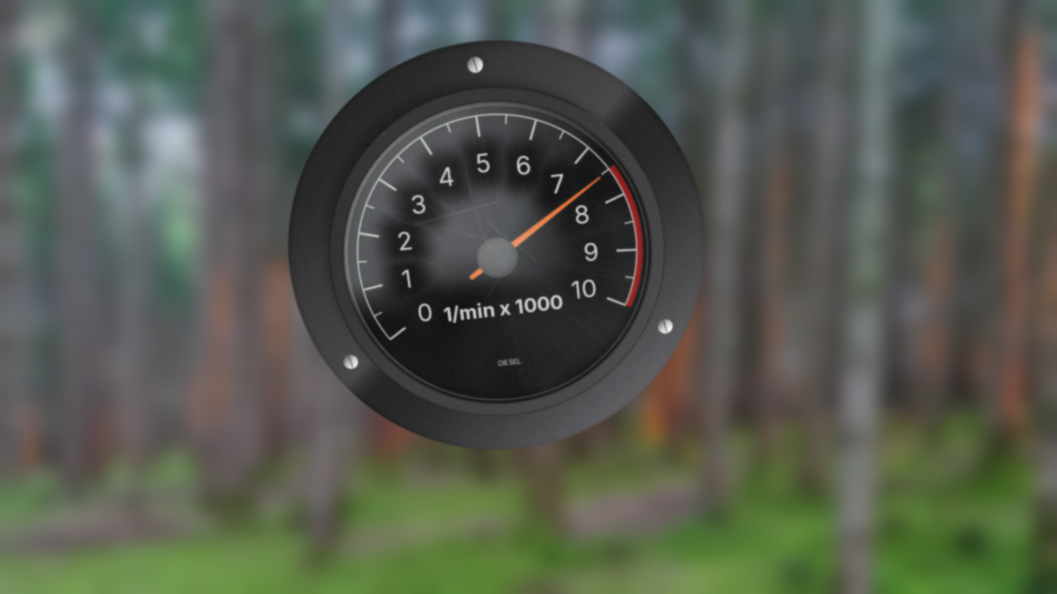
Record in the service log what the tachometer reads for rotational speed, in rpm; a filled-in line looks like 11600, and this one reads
7500
